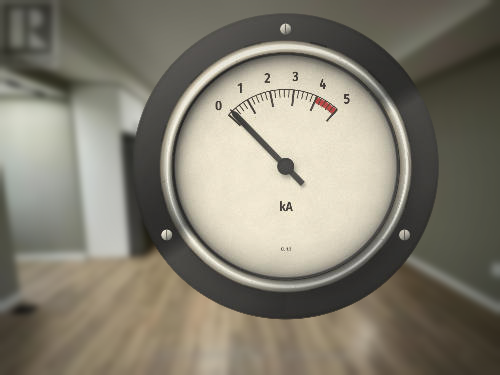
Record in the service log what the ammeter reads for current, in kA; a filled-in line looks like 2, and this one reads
0.2
